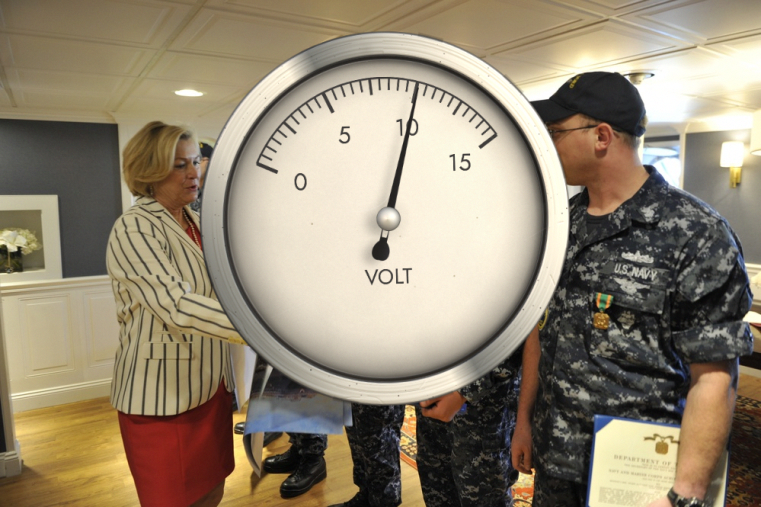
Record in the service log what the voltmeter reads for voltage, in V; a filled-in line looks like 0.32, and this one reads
10
